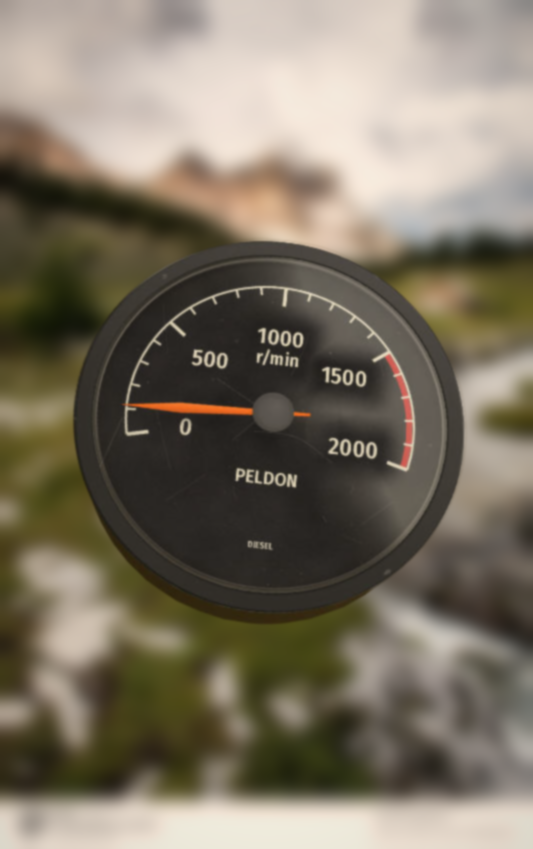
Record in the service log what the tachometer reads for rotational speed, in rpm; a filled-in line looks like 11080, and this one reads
100
